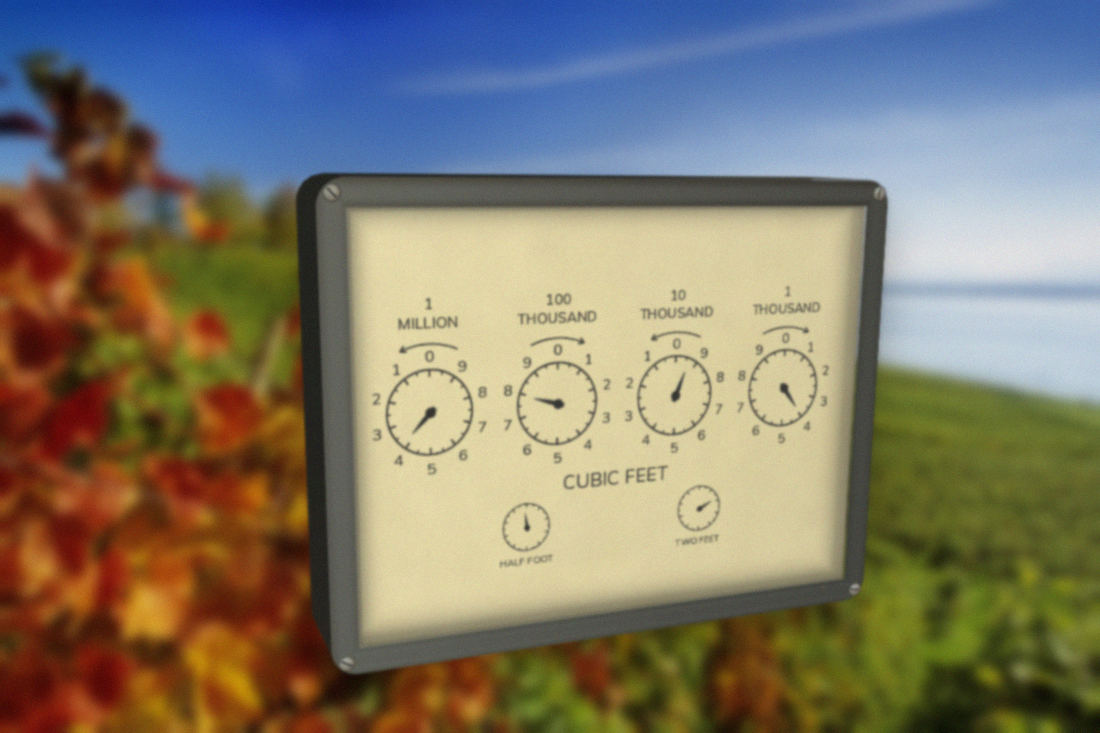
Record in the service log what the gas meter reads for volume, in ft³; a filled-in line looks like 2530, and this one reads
379400
